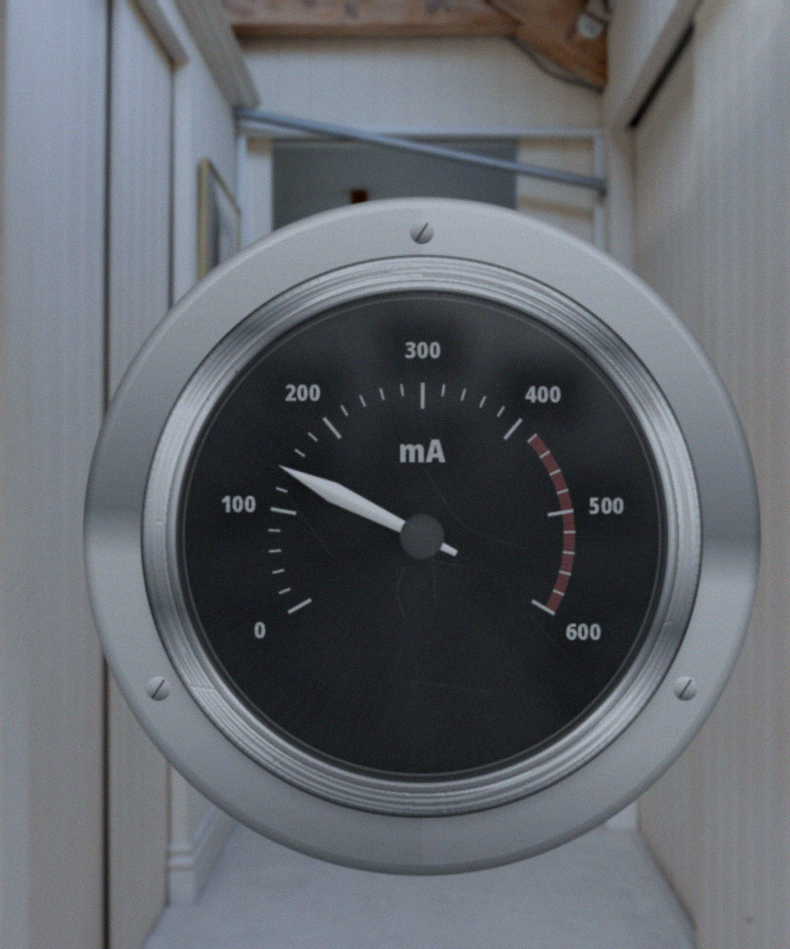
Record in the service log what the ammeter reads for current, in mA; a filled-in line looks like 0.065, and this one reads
140
